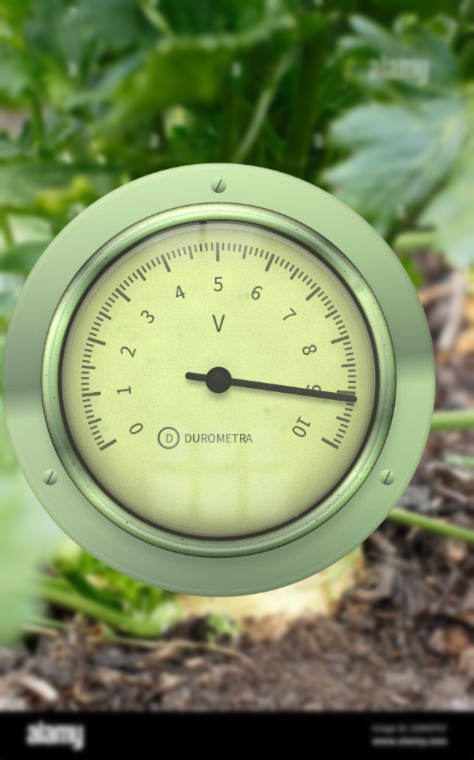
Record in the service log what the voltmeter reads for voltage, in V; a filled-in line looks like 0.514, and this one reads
9.1
